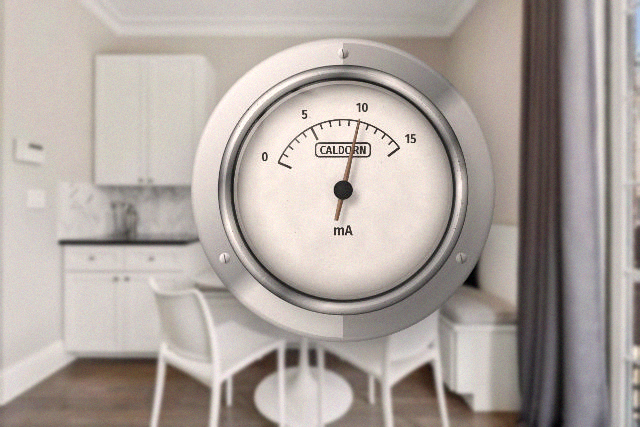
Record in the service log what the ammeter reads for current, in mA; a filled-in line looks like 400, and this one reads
10
